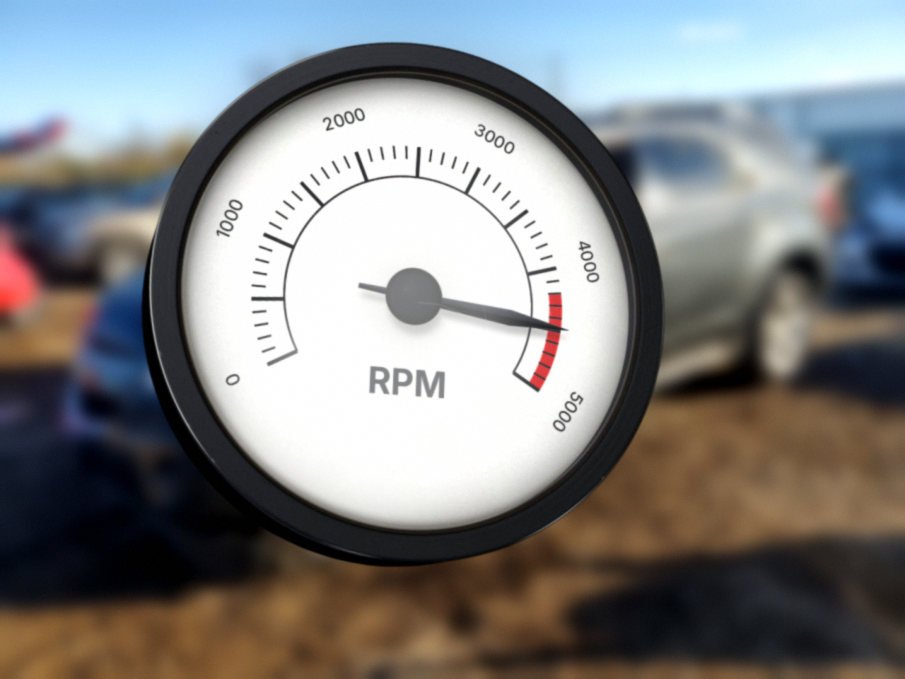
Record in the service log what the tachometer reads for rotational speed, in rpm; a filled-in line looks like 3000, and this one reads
4500
